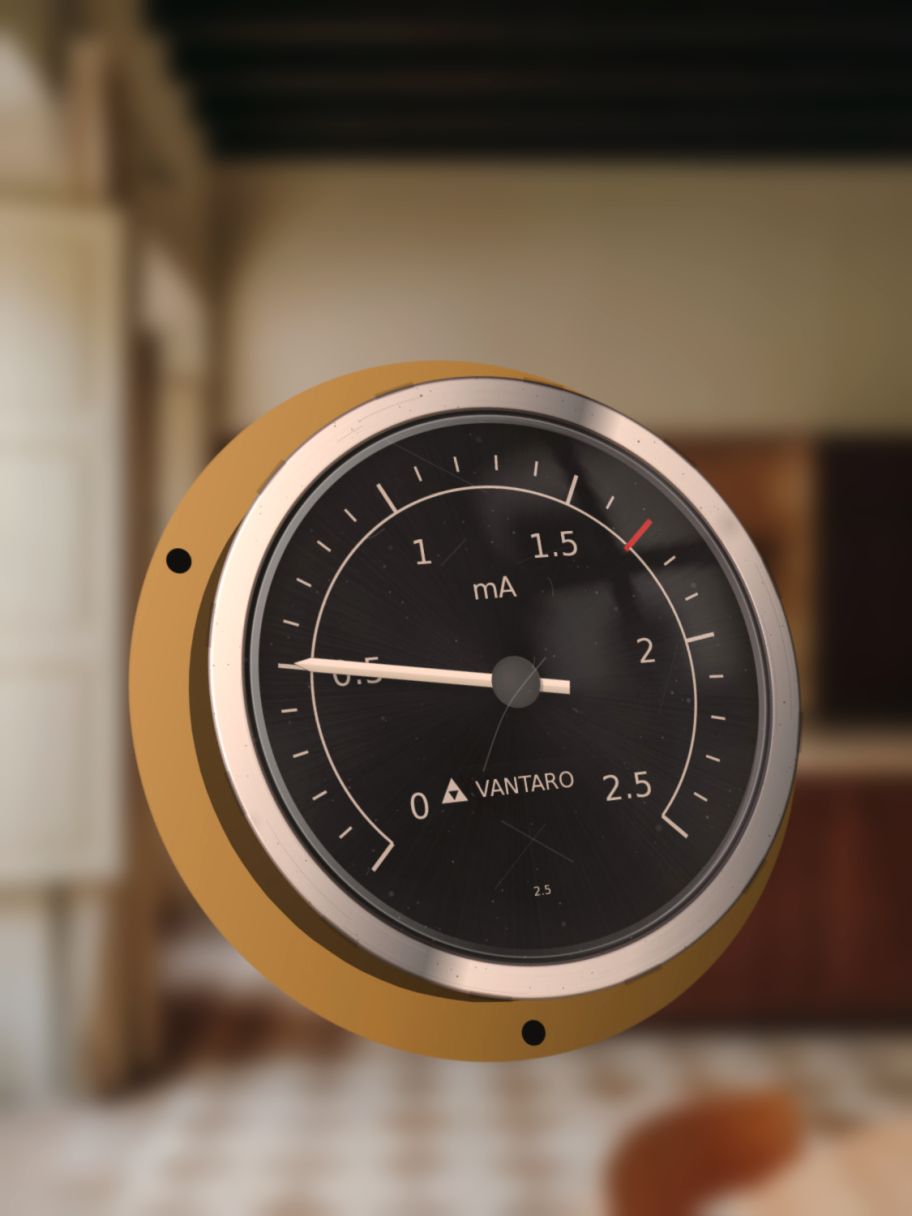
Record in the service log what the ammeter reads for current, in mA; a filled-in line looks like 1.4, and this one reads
0.5
